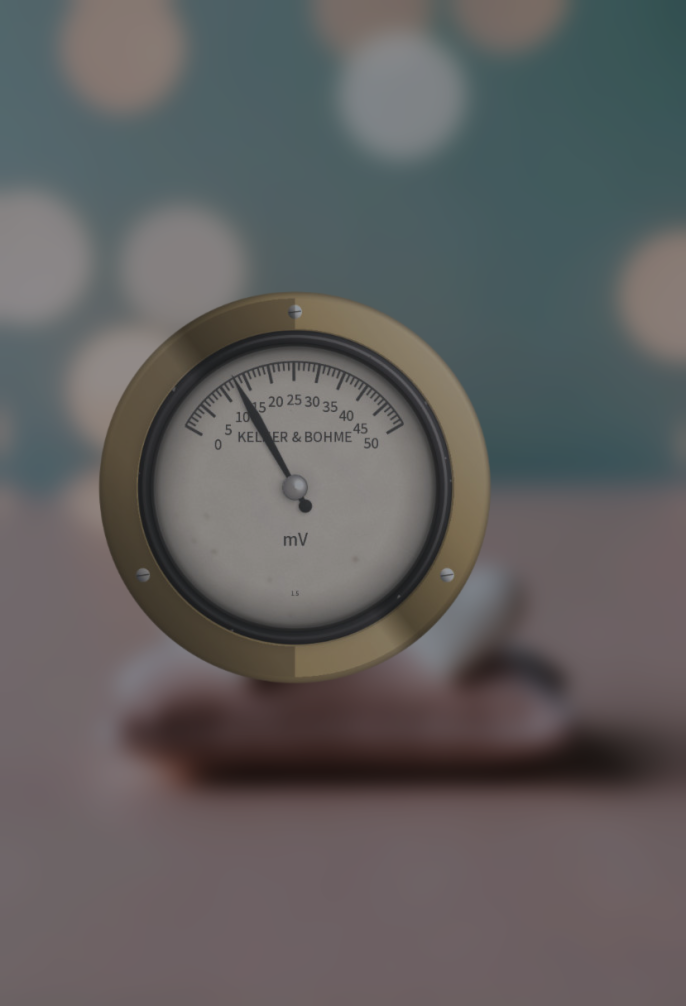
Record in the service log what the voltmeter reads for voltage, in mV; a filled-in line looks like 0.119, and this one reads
13
